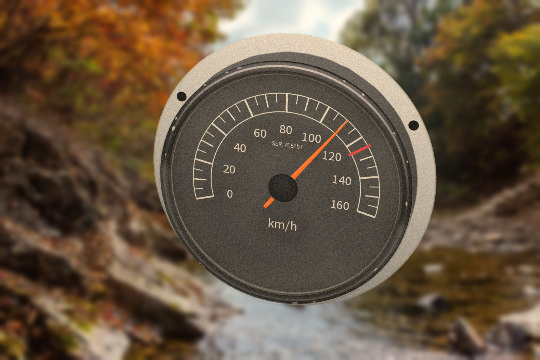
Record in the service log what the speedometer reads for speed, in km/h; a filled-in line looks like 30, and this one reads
110
